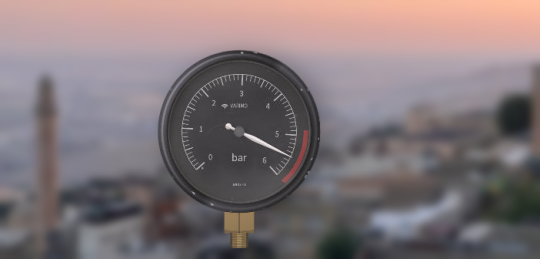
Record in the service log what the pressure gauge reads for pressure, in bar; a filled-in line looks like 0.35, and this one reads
5.5
